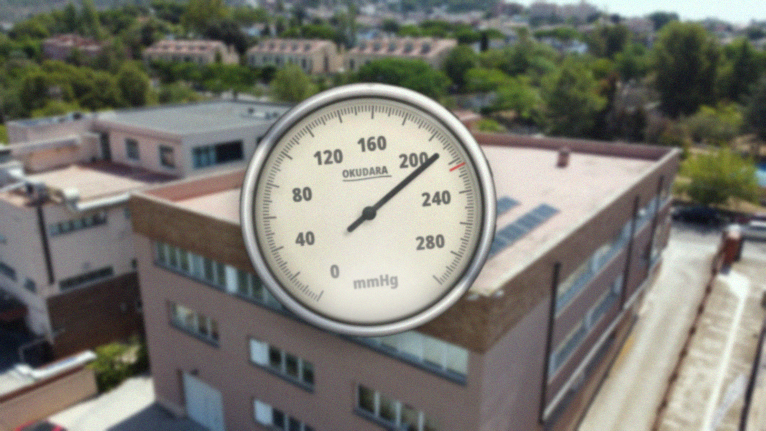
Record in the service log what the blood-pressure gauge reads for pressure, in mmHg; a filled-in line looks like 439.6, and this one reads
210
